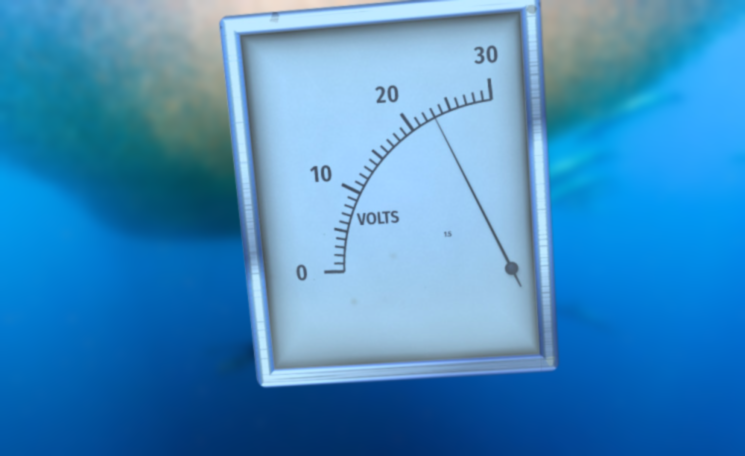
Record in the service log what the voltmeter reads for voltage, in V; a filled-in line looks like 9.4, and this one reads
23
